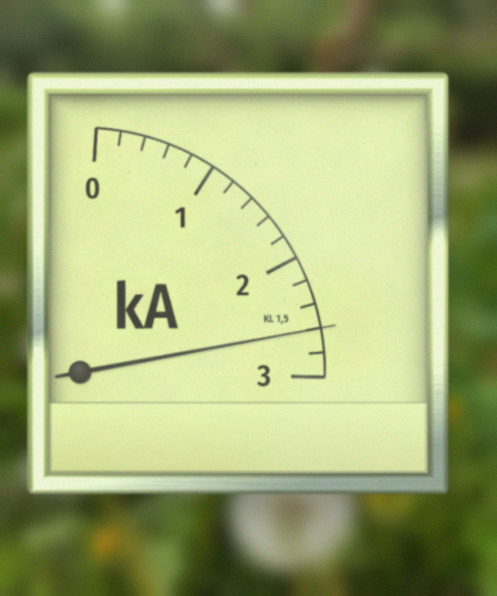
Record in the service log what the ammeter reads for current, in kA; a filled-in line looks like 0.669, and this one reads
2.6
